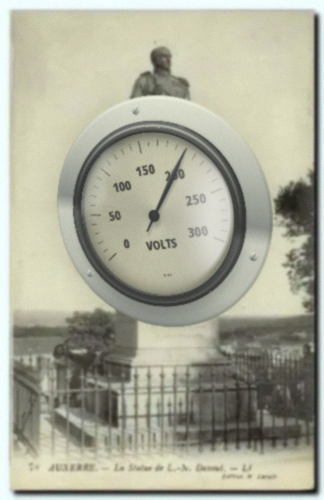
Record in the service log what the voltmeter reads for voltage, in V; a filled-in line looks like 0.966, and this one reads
200
